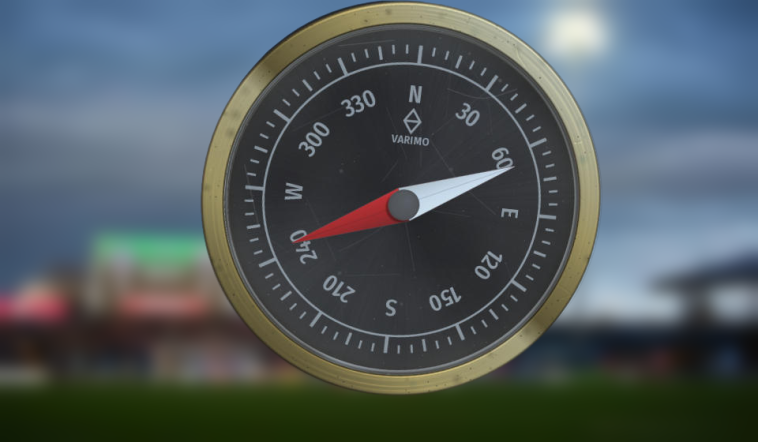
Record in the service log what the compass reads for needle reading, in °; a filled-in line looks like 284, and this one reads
245
